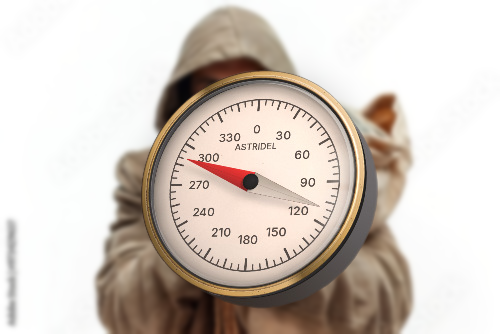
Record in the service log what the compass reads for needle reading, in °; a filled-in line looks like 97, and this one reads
290
